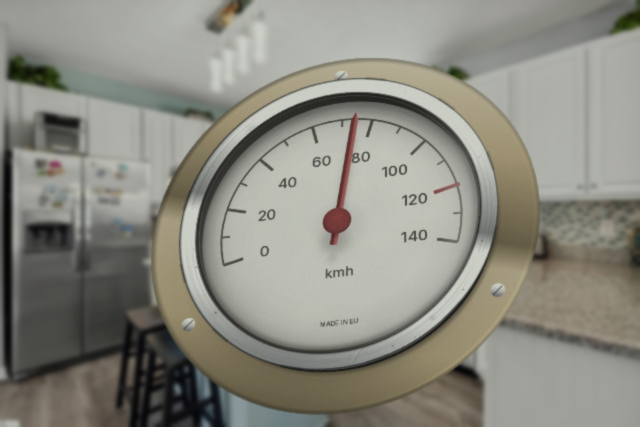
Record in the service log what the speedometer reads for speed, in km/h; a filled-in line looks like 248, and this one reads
75
